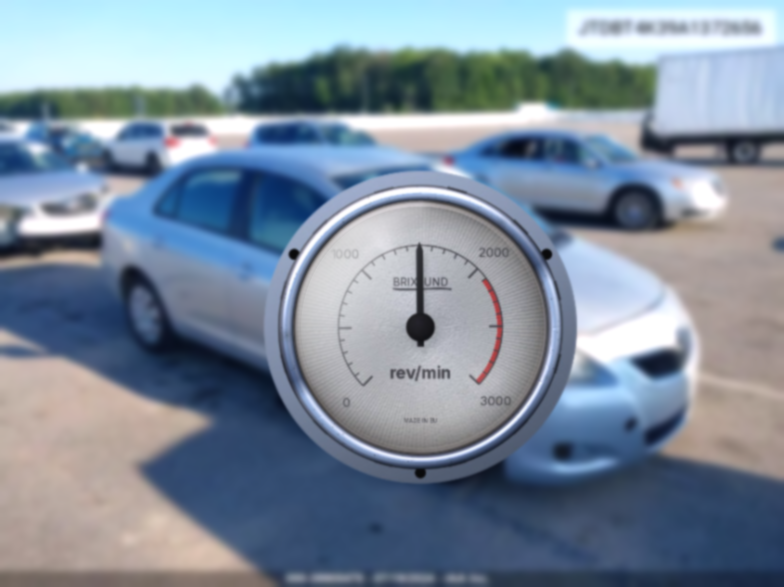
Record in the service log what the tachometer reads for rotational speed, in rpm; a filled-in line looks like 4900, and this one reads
1500
